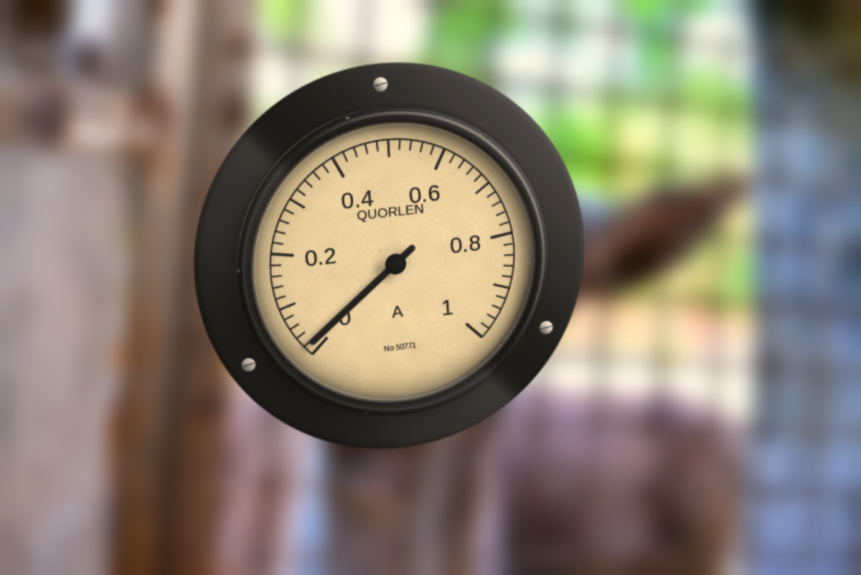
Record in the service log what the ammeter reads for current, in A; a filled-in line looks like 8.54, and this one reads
0.02
